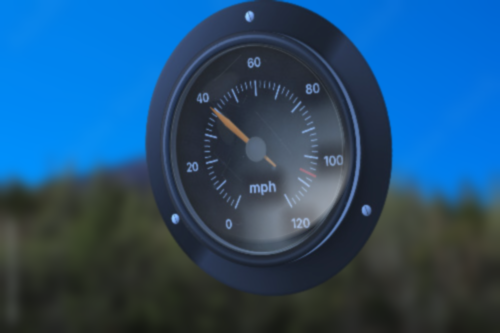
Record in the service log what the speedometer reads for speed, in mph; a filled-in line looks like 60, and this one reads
40
